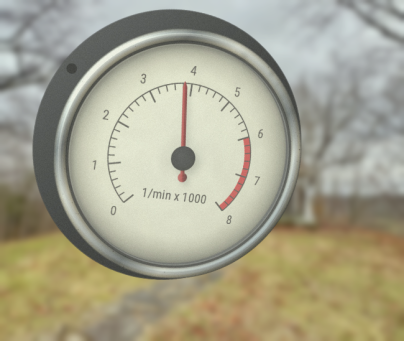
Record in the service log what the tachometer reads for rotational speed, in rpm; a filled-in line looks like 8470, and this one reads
3800
